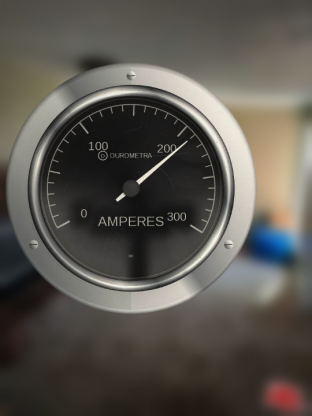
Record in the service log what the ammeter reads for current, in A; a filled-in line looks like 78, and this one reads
210
